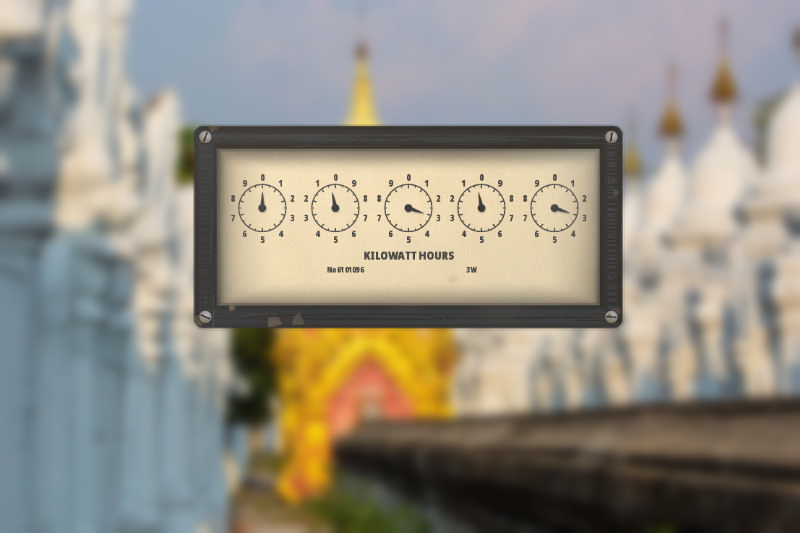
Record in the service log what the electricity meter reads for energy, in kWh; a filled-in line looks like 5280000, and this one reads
303
